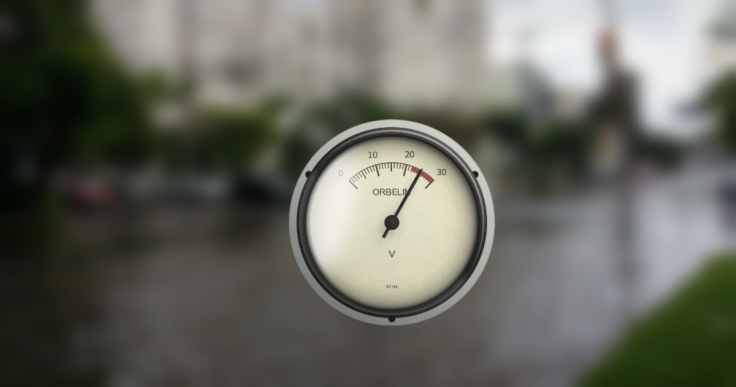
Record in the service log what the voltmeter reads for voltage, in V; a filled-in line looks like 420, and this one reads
25
